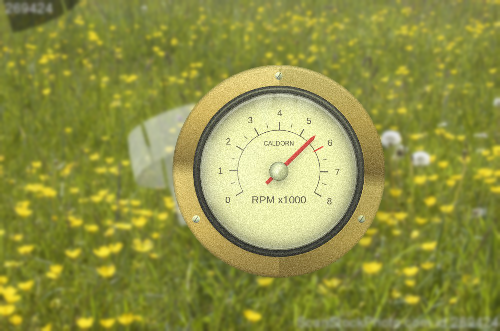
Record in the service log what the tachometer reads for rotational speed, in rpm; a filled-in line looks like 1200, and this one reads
5500
